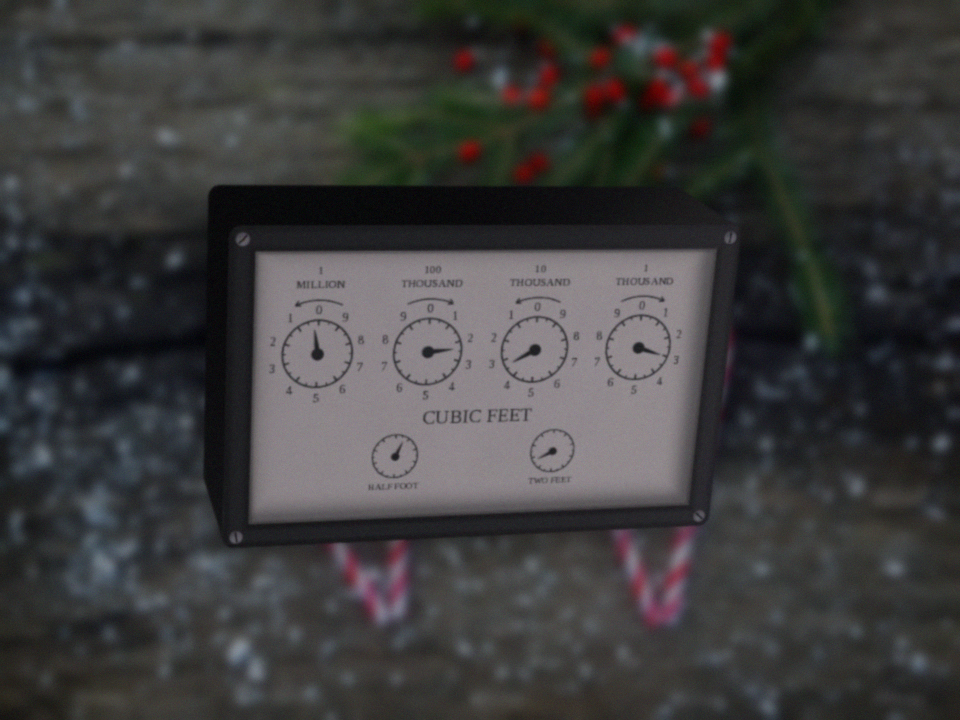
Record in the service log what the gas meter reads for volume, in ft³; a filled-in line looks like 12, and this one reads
23300
